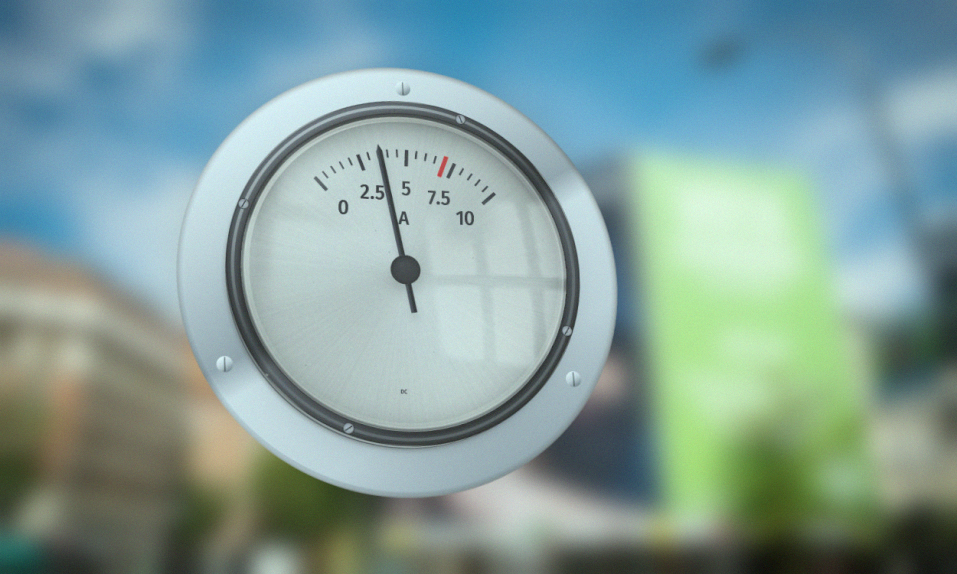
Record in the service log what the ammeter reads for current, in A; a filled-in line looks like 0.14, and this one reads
3.5
